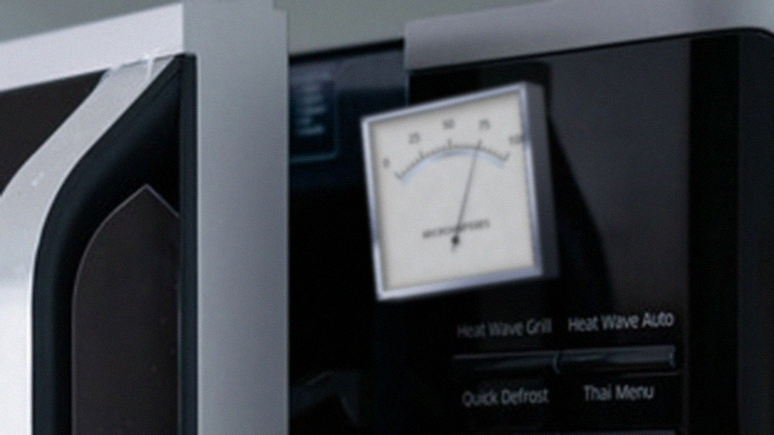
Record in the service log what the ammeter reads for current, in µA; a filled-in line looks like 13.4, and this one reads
75
